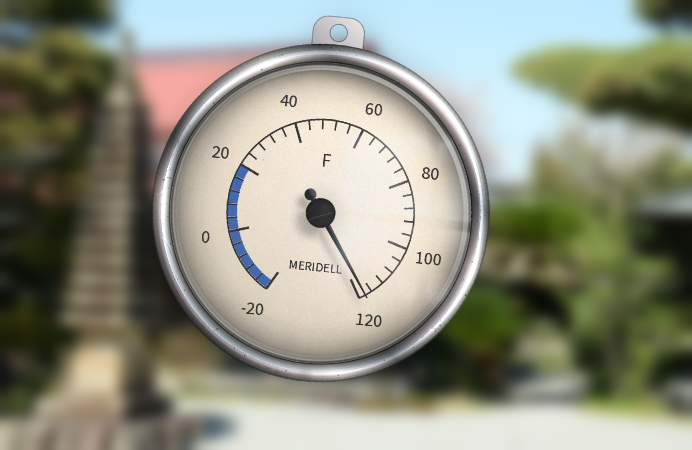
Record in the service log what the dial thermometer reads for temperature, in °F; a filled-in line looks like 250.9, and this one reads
118
